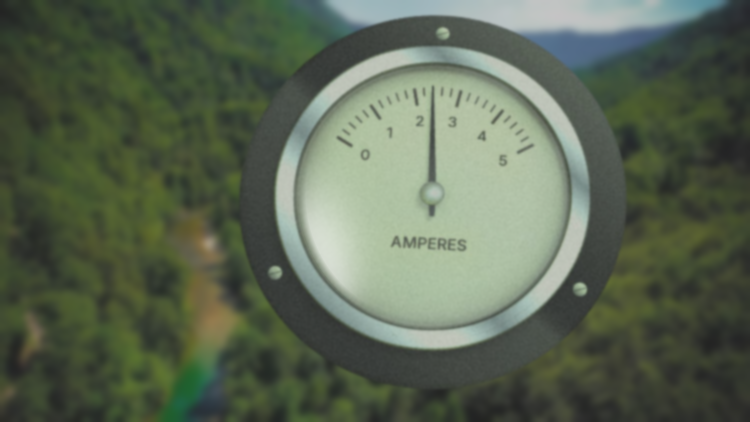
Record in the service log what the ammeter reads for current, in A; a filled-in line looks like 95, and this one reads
2.4
